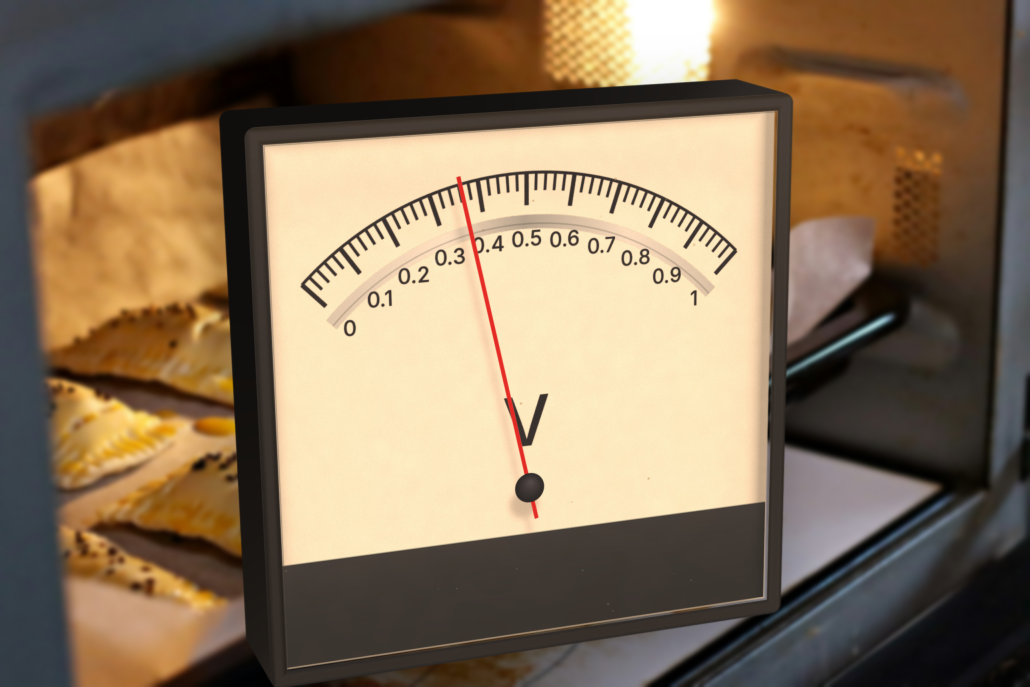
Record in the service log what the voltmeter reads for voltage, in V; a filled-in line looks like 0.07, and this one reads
0.36
